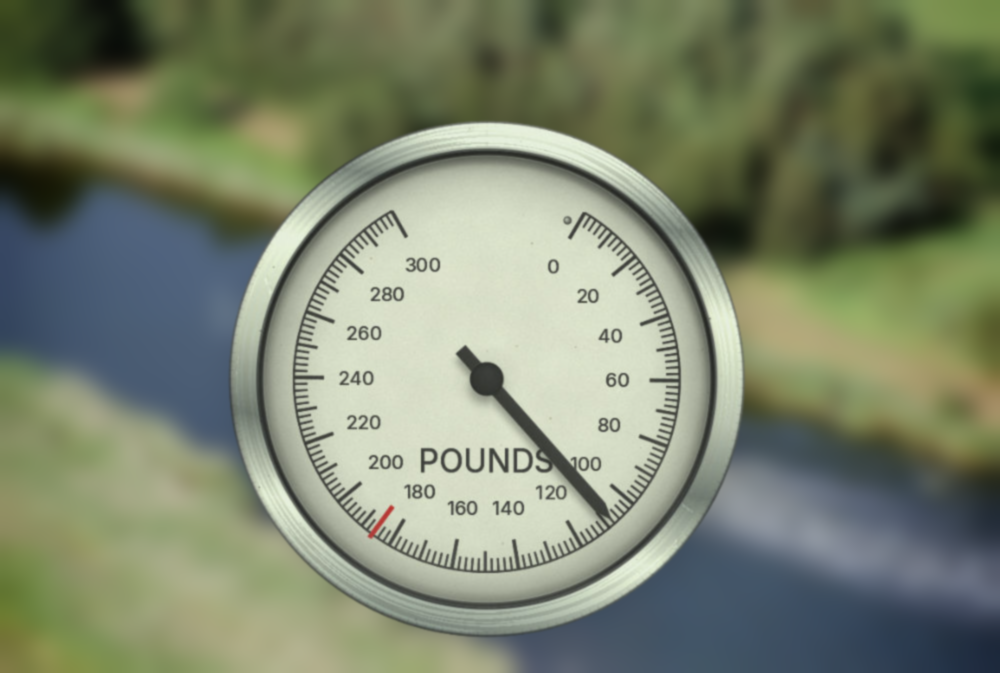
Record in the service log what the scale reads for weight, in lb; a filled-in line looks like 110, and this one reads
108
